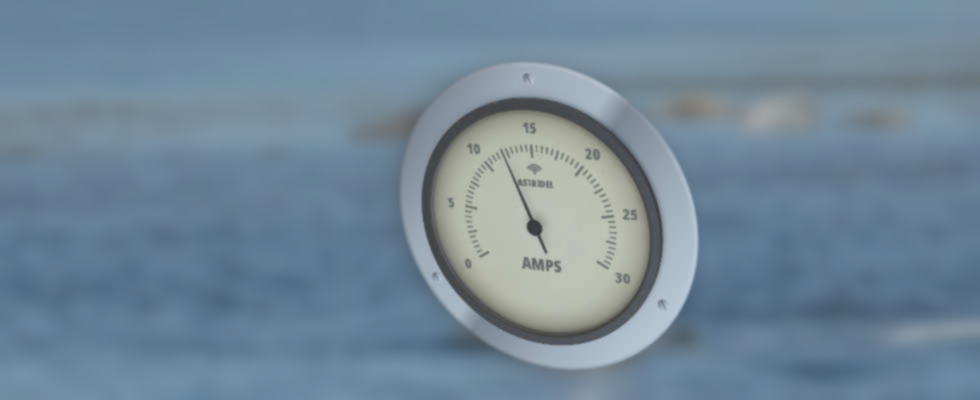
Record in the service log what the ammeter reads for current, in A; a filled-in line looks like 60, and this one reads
12.5
